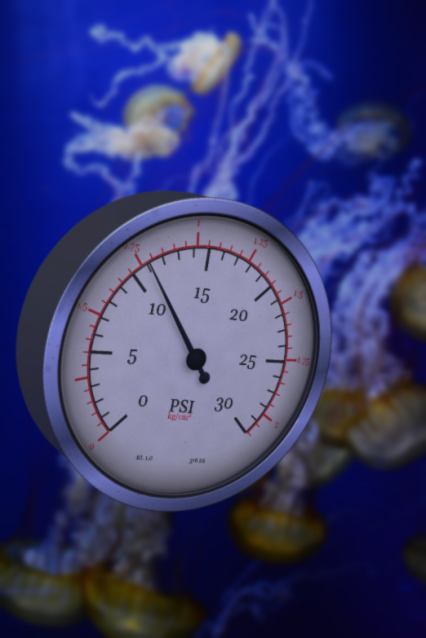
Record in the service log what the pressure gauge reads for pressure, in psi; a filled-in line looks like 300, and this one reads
11
